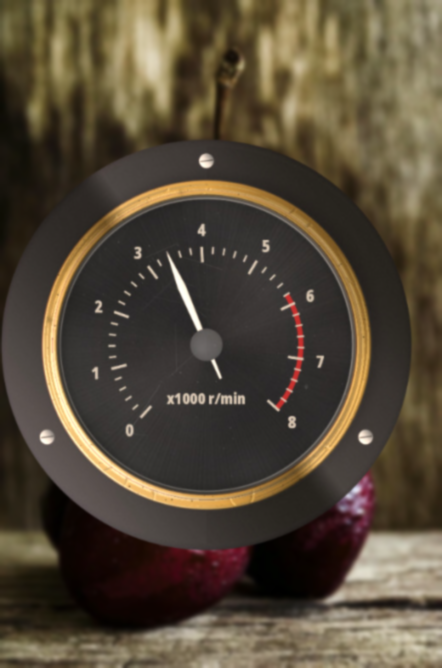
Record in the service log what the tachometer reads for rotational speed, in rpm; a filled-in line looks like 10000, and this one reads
3400
